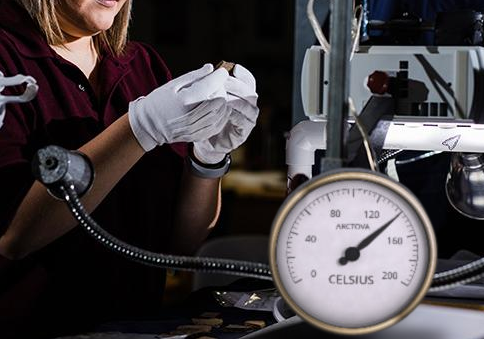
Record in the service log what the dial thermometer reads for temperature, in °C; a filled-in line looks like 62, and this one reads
140
